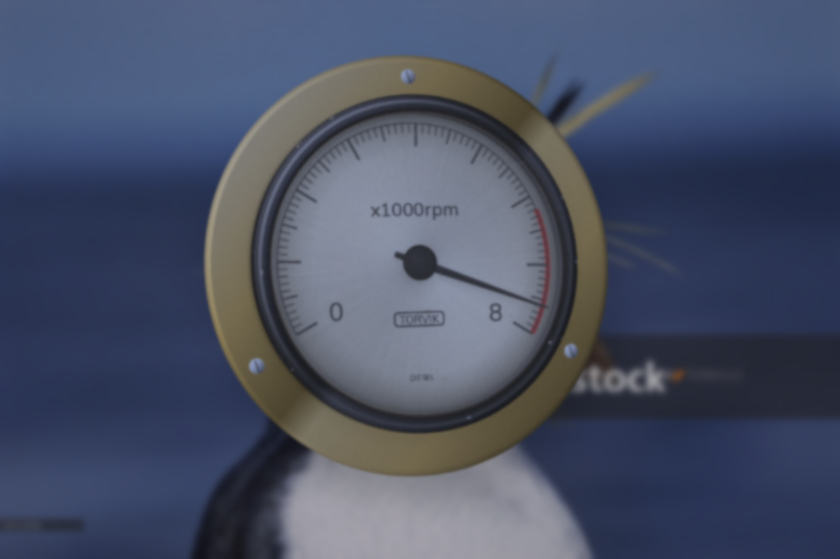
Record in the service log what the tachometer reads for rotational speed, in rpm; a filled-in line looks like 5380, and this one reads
7600
